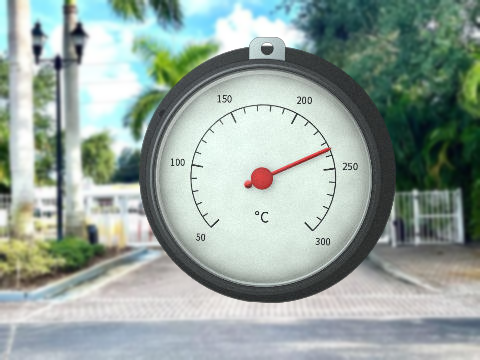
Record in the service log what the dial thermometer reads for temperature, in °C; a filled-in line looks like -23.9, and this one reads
235
